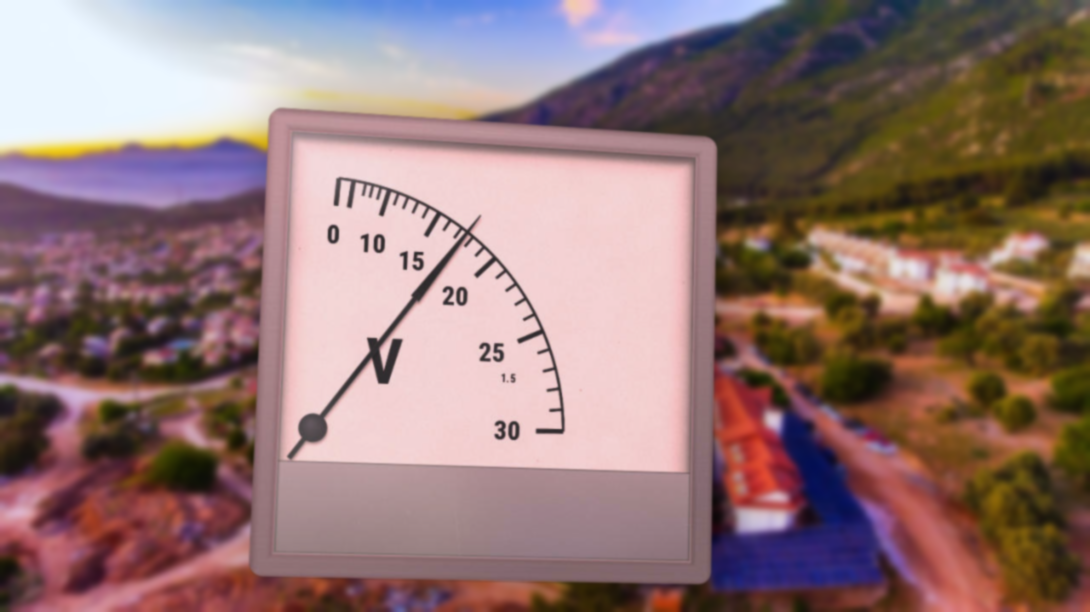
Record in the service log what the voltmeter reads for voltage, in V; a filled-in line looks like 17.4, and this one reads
17.5
